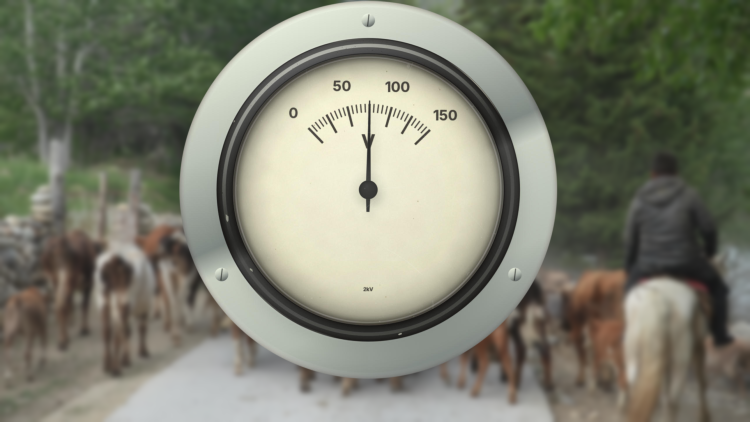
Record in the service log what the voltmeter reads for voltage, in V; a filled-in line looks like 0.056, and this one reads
75
